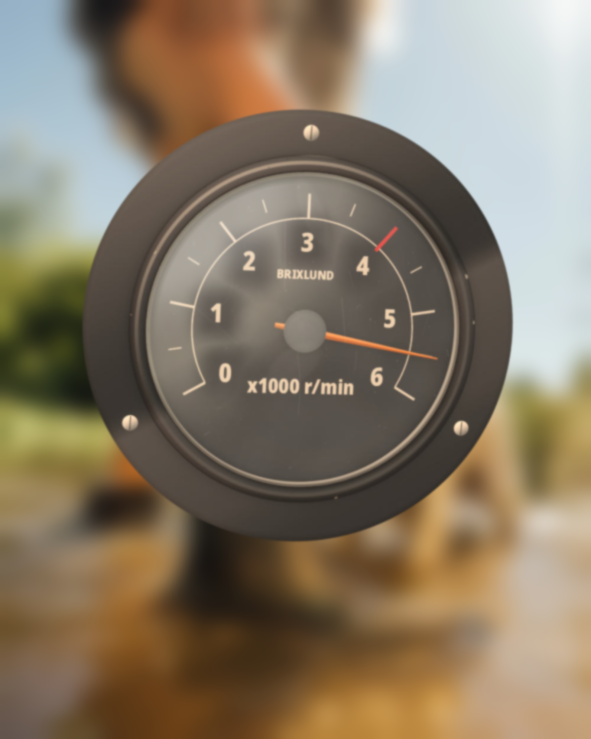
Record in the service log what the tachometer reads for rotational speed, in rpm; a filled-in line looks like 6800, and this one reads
5500
